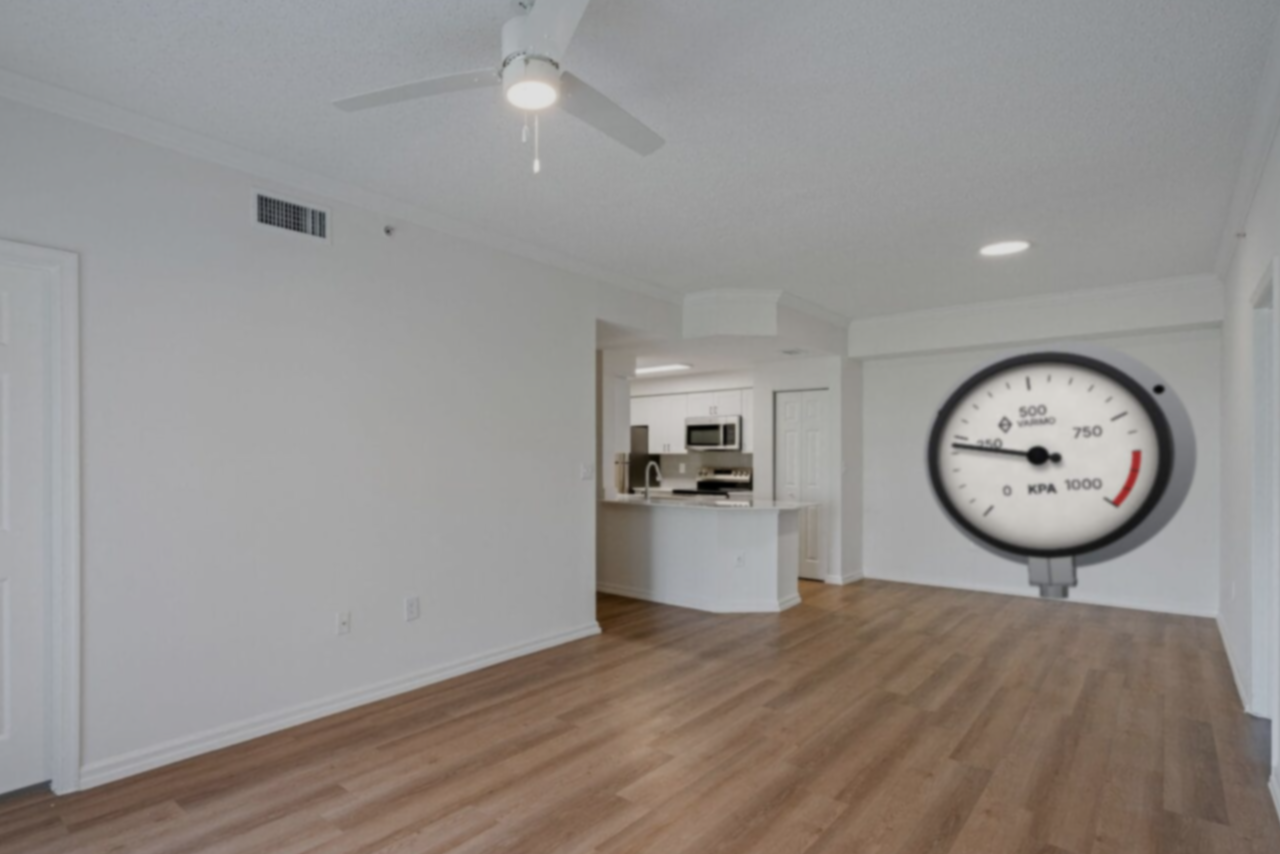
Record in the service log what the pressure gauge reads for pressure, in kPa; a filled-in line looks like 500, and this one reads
225
